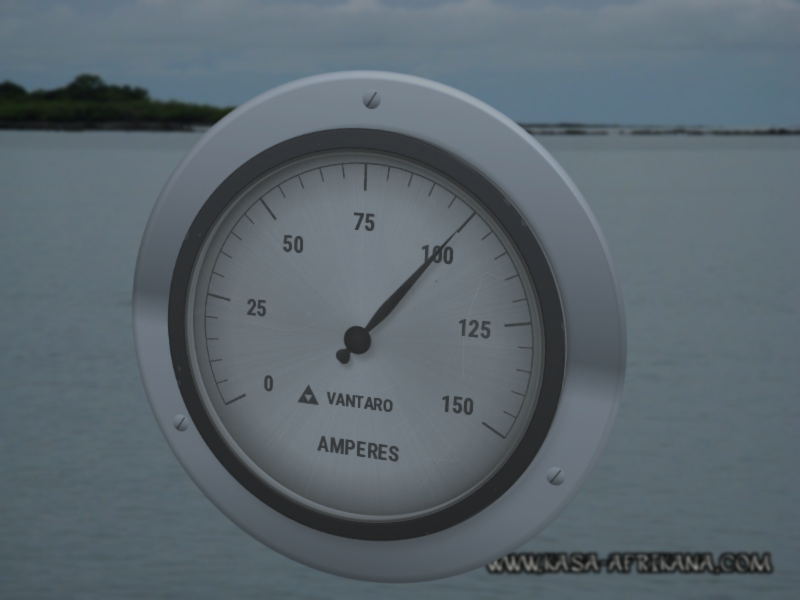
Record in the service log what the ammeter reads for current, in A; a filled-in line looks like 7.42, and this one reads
100
